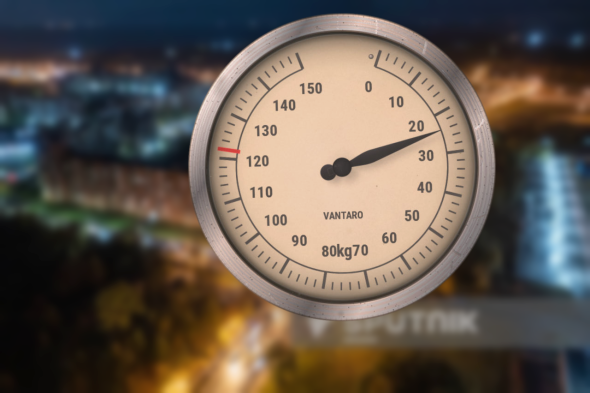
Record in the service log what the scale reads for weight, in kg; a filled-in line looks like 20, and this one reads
24
